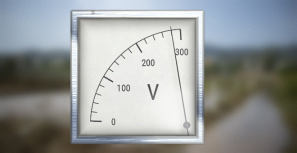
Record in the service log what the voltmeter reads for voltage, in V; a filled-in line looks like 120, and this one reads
280
